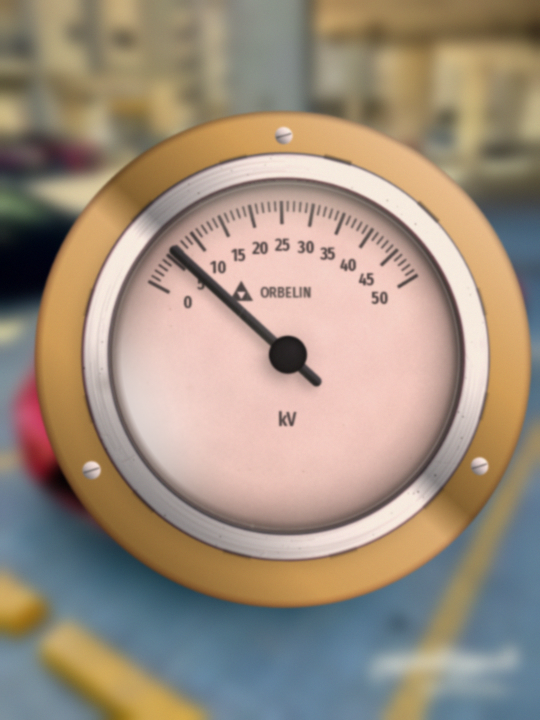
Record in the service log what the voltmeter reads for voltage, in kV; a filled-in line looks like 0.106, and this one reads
6
